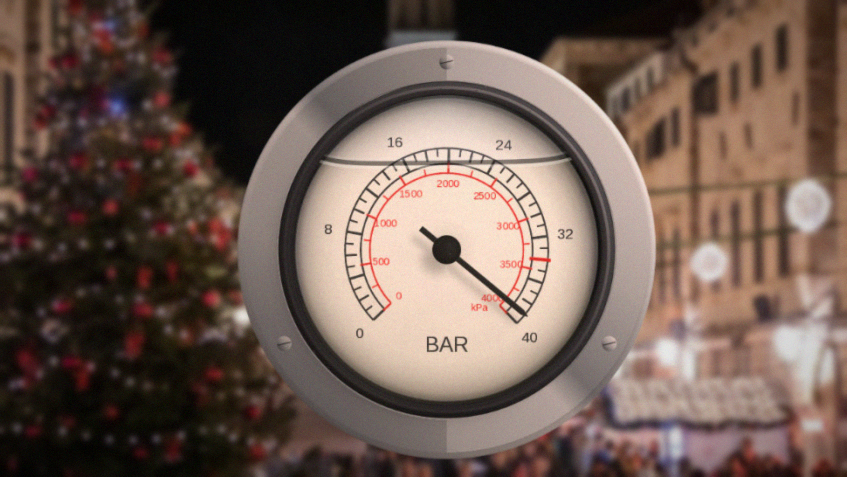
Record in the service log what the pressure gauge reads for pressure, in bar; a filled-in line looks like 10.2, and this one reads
39
